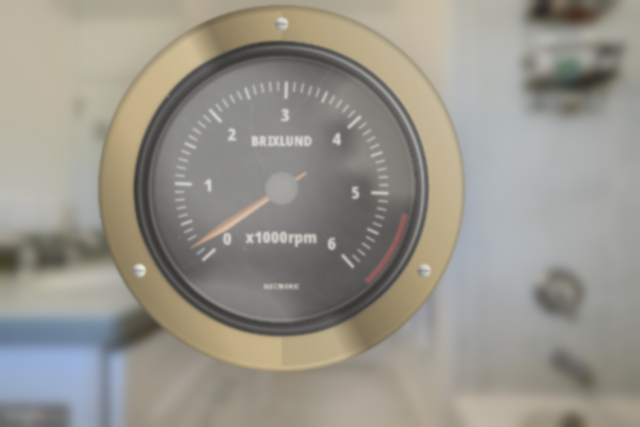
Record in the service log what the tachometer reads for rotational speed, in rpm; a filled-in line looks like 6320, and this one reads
200
